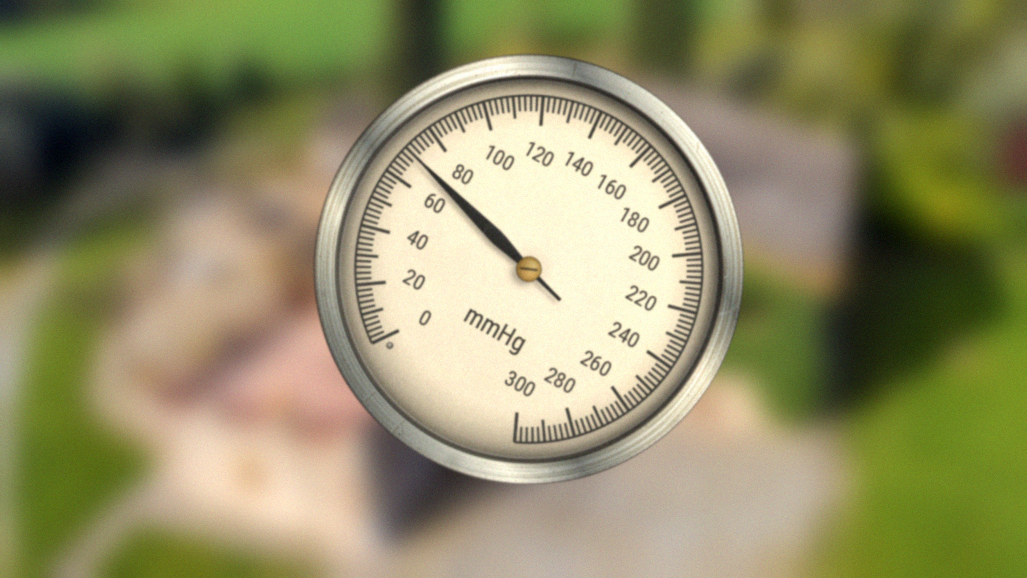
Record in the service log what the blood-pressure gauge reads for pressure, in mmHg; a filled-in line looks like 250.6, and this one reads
70
